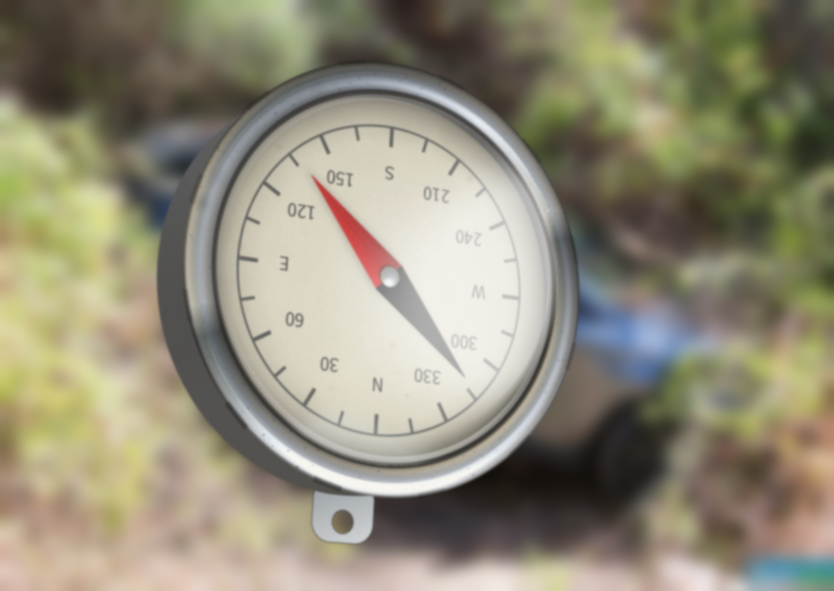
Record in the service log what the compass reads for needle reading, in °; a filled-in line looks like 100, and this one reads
135
